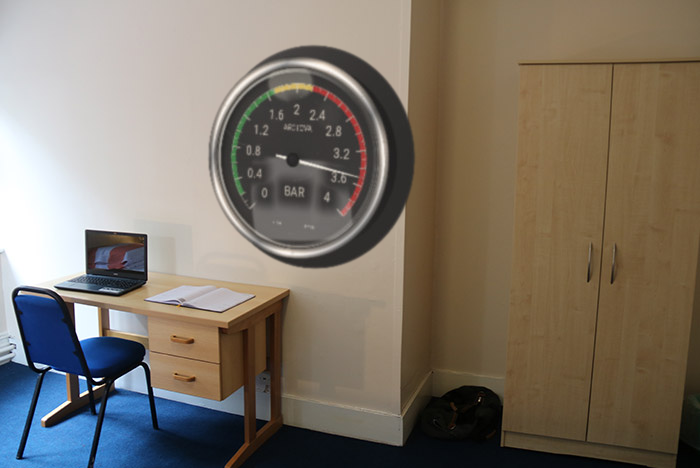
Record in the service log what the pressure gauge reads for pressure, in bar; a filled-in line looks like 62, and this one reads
3.5
